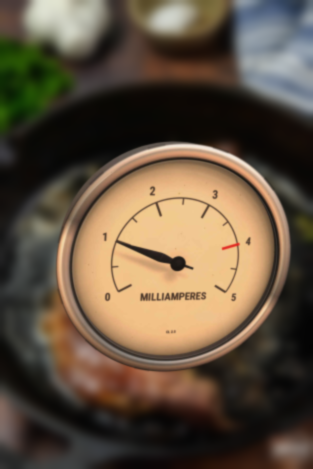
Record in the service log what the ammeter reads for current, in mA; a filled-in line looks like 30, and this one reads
1
